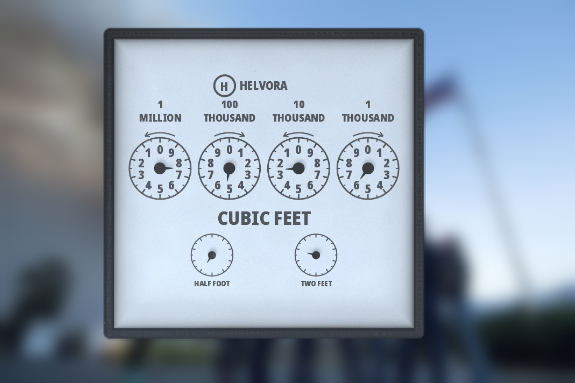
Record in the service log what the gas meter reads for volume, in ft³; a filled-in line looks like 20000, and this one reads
752600
